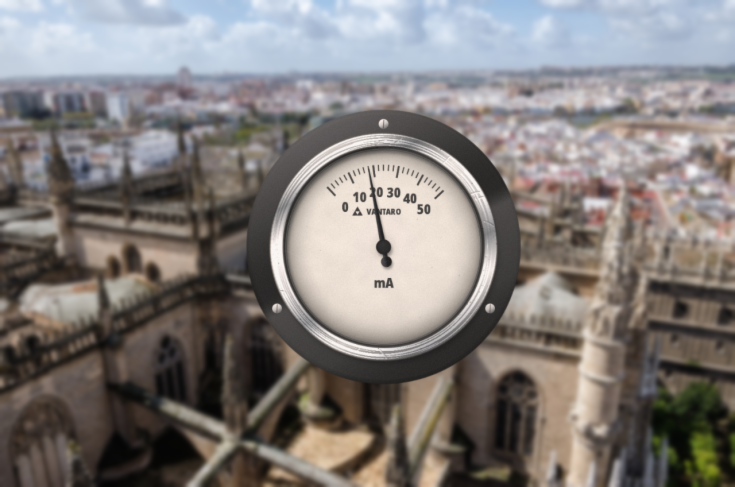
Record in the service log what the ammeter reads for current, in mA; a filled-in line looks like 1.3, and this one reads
18
